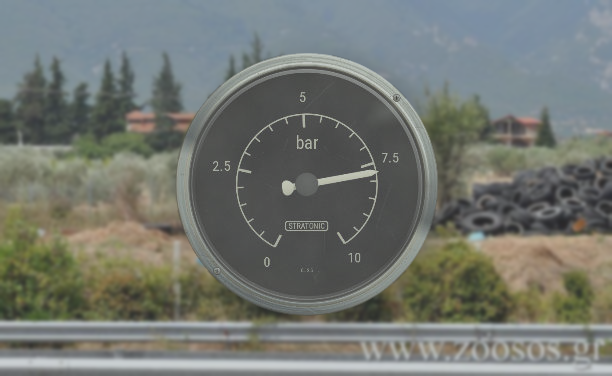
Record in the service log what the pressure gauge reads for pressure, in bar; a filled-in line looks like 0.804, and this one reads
7.75
